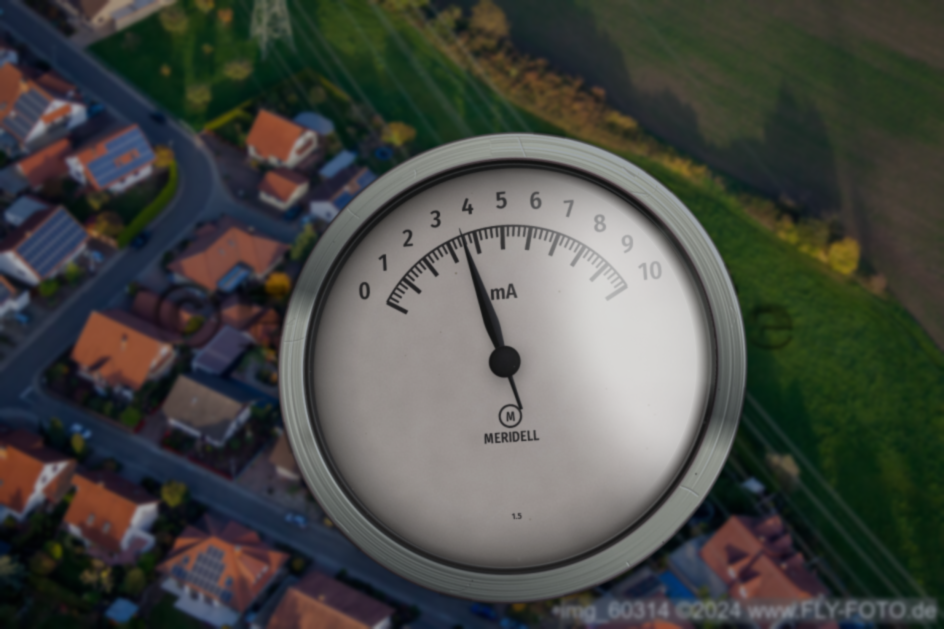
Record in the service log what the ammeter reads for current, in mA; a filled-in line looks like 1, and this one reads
3.6
